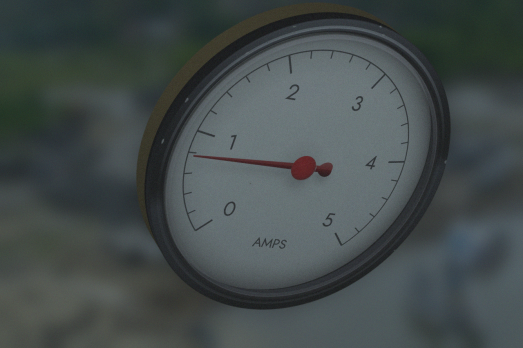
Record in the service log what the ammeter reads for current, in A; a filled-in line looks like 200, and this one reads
0.8
